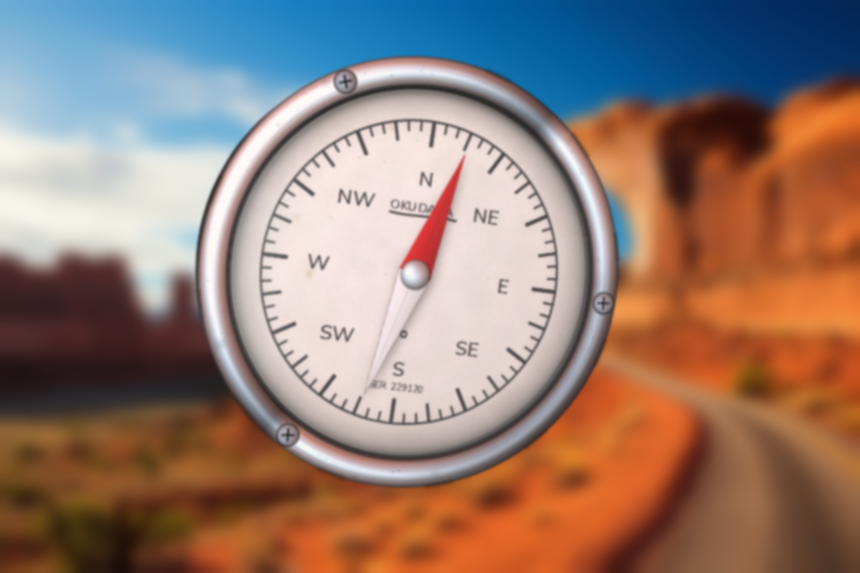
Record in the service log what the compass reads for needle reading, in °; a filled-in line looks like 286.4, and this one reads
15
